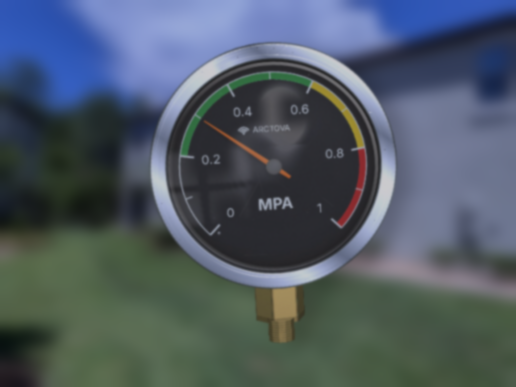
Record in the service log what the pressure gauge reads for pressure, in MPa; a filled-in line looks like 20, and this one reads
0.3
